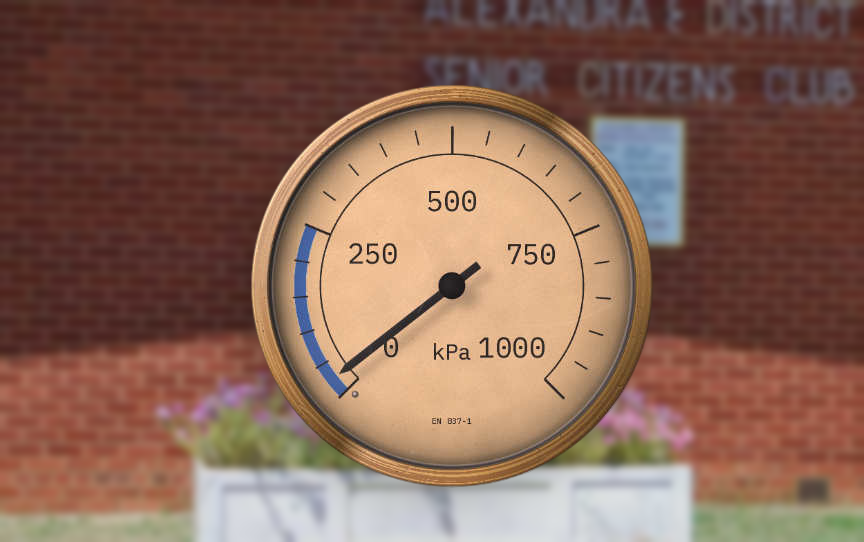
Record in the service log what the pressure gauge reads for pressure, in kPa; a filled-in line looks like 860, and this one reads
25
